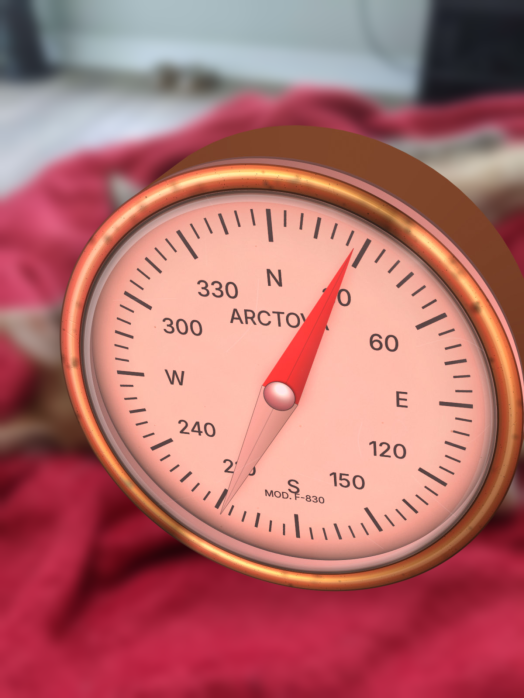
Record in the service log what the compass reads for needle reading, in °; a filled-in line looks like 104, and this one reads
27.5
